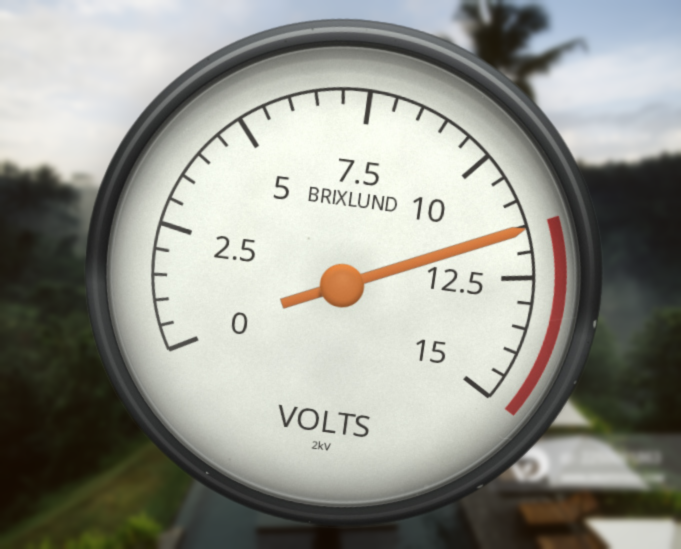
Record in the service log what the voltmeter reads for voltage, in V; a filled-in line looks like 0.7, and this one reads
11.5
